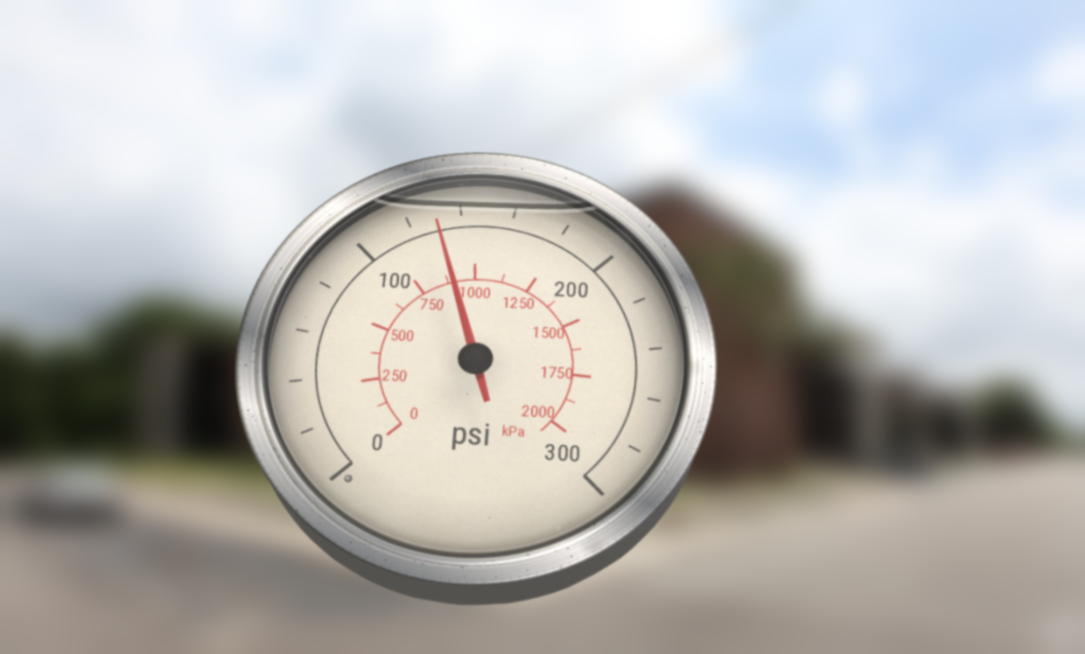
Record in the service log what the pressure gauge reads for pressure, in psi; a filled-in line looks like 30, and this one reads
130
